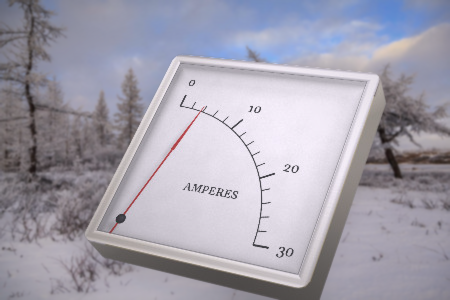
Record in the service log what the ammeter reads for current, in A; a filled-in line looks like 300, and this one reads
4
